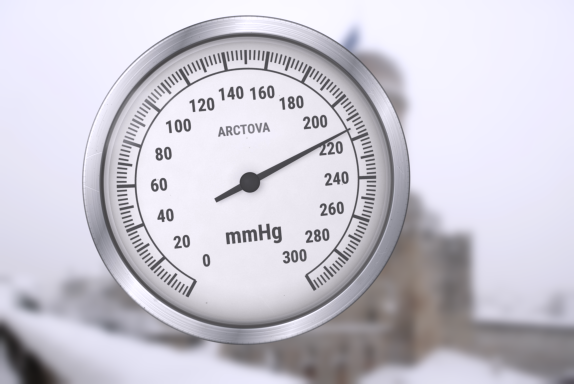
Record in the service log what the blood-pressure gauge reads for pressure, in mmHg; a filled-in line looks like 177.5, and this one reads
214
